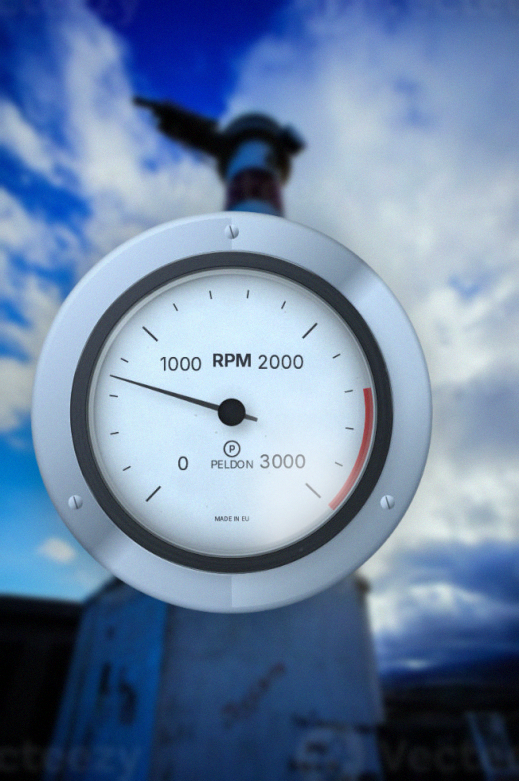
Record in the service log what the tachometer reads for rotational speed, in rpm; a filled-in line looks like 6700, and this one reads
700
